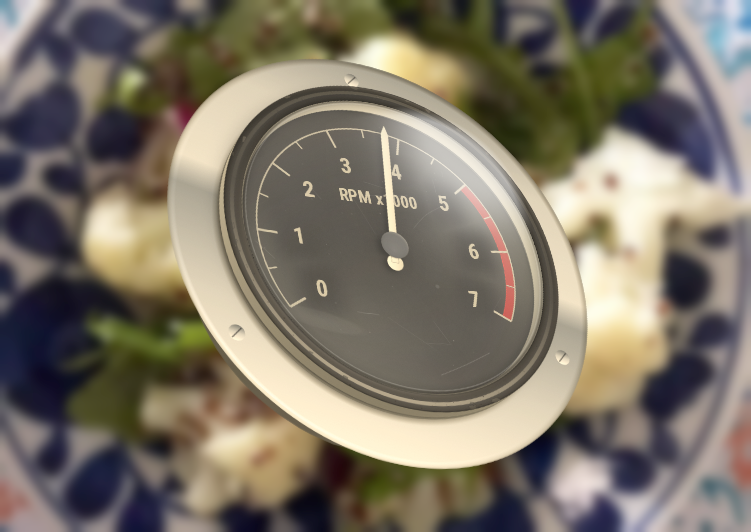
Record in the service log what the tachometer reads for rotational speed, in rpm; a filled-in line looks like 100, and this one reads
3750
